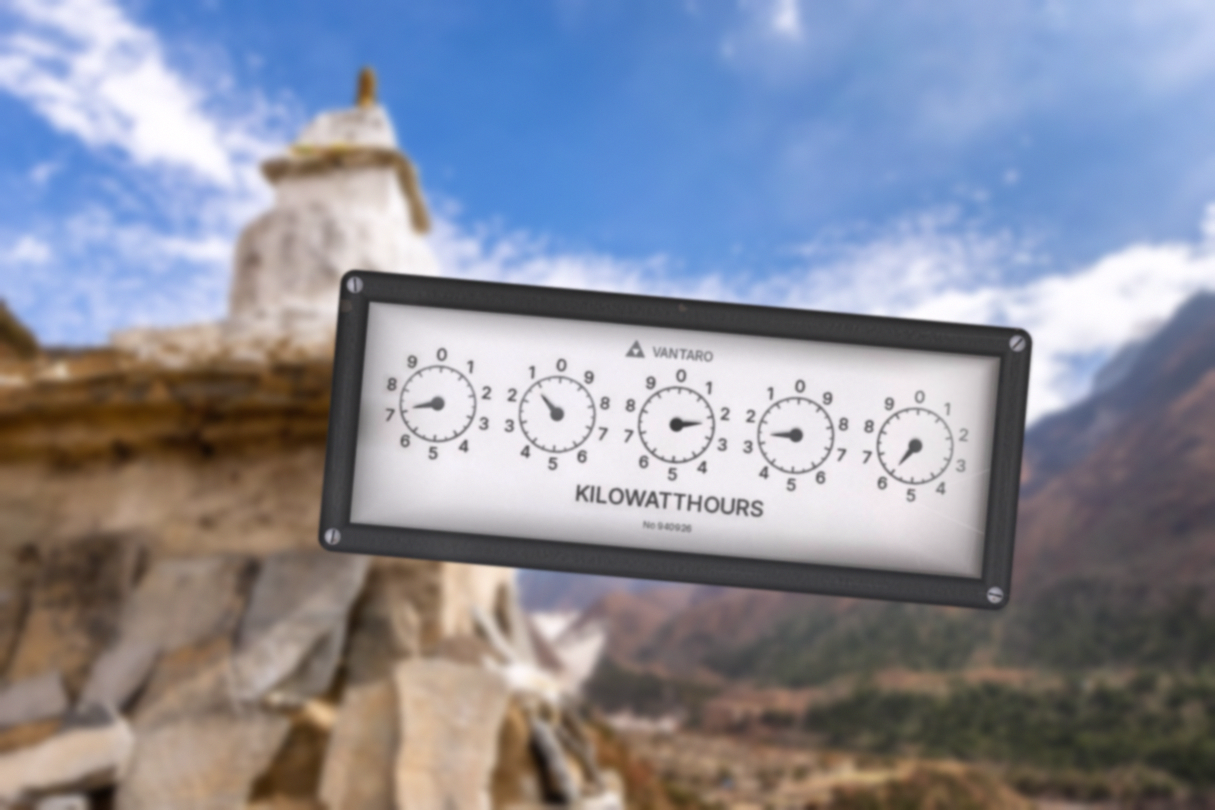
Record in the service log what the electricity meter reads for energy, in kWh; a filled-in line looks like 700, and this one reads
71226
